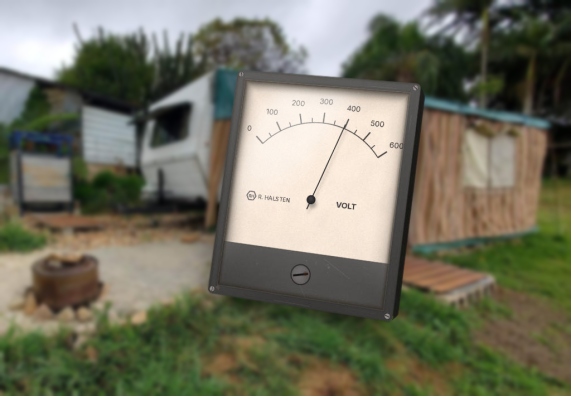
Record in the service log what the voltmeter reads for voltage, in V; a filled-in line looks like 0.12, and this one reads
400
